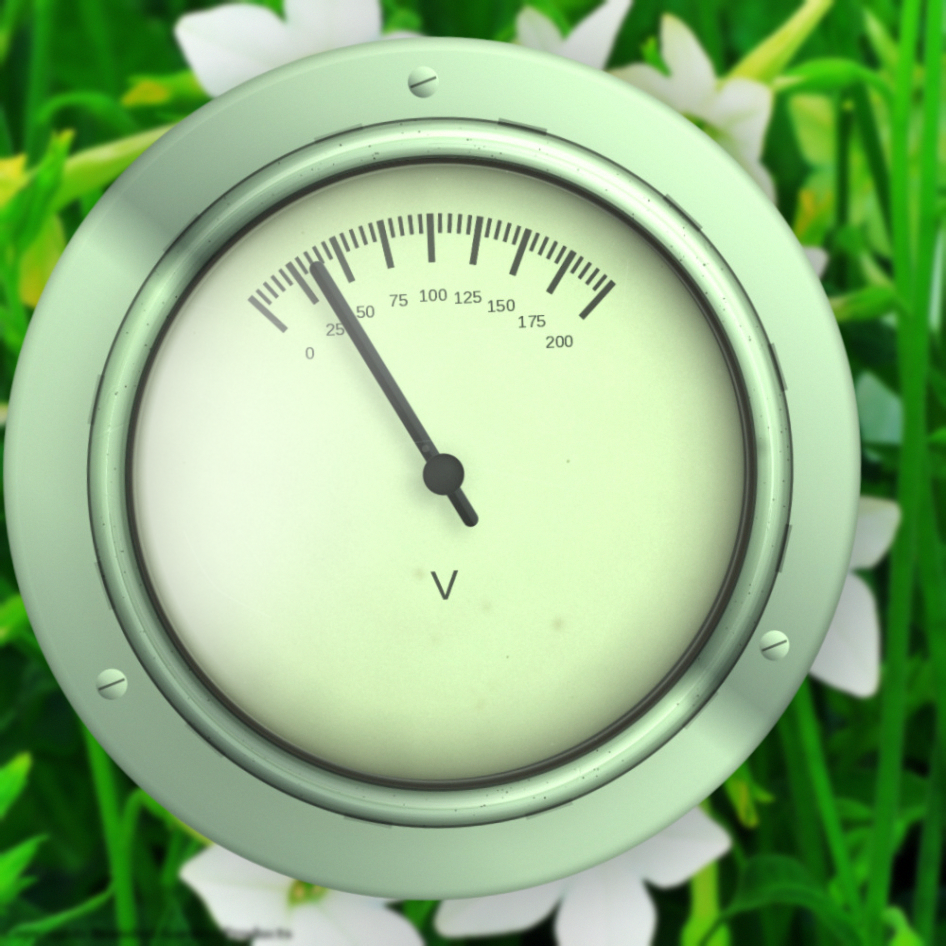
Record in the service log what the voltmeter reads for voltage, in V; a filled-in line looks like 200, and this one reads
35
